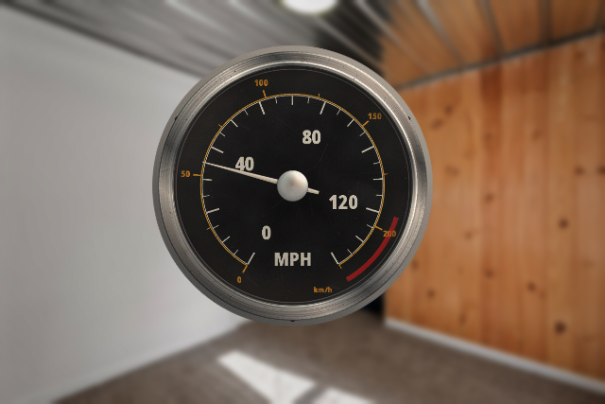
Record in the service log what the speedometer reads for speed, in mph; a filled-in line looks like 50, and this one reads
35
